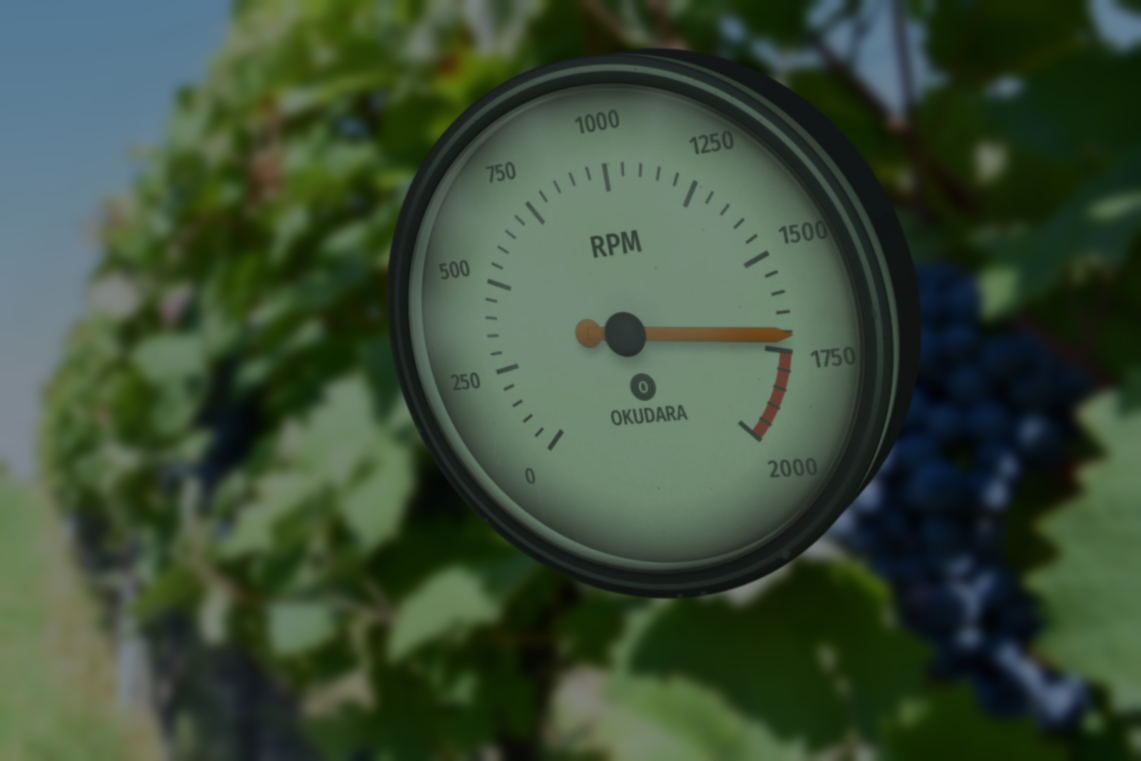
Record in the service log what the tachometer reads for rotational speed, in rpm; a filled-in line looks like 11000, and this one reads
1700
